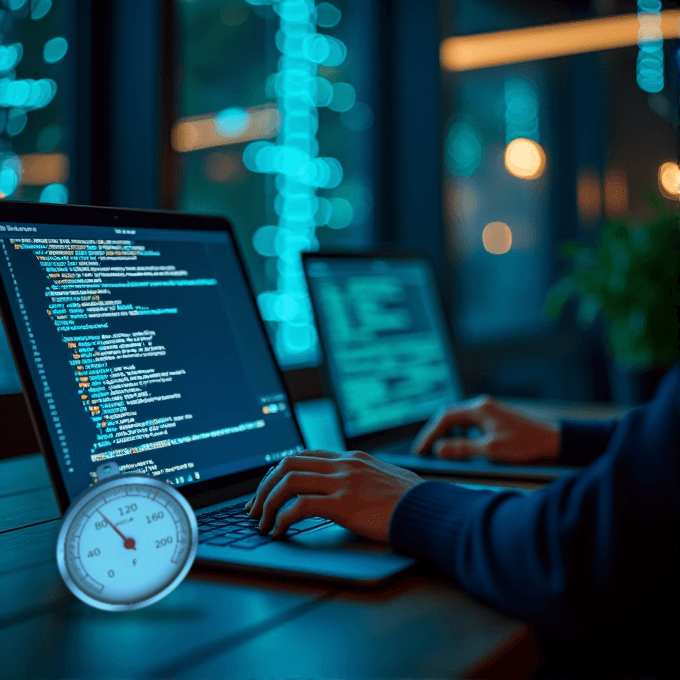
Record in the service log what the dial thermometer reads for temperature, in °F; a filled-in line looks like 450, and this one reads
90
